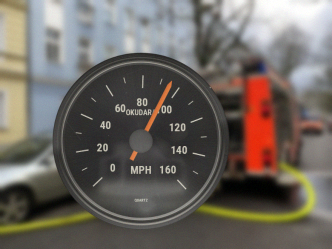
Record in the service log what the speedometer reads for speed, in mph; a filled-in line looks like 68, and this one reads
95
